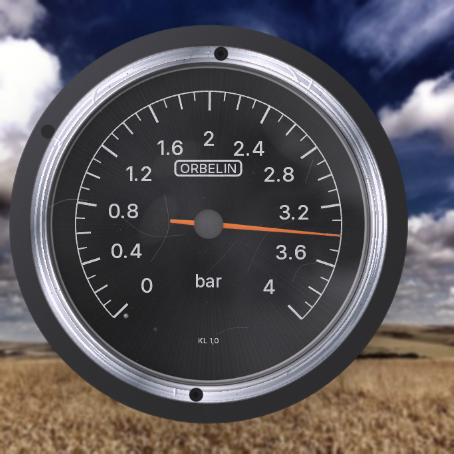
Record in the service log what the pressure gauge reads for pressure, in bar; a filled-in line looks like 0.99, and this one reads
3.4
